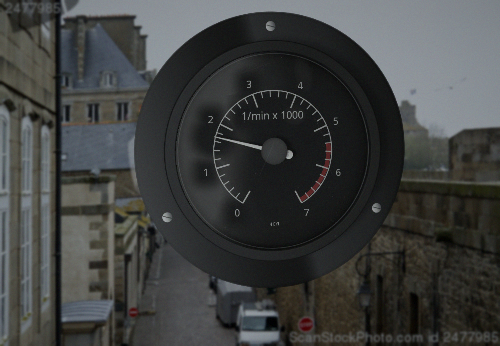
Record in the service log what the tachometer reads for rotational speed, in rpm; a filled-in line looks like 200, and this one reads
1700
